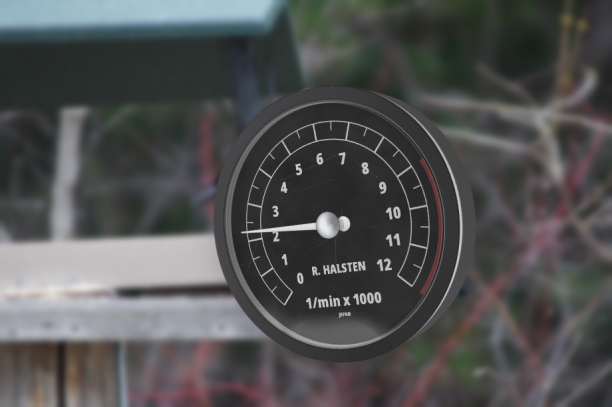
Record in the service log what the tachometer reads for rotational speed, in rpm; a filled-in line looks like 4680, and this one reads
2250
